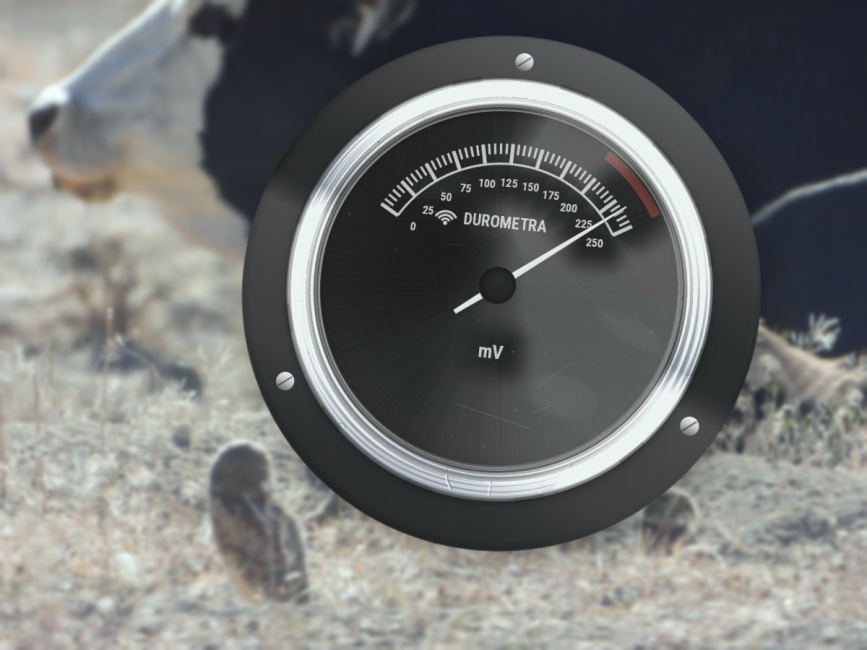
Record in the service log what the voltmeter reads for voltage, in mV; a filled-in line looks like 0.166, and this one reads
235
